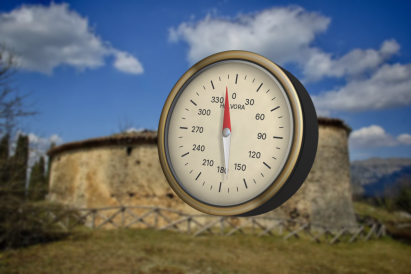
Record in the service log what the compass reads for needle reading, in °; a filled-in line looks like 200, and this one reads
350
